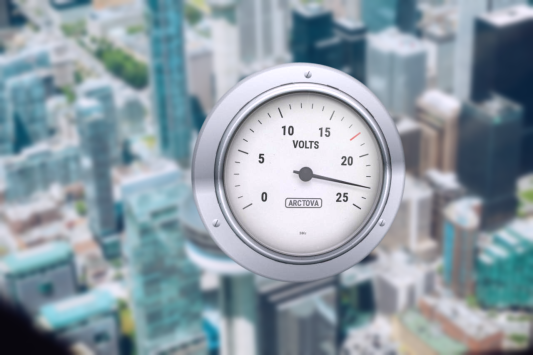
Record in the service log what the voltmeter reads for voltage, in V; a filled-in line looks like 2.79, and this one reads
23
